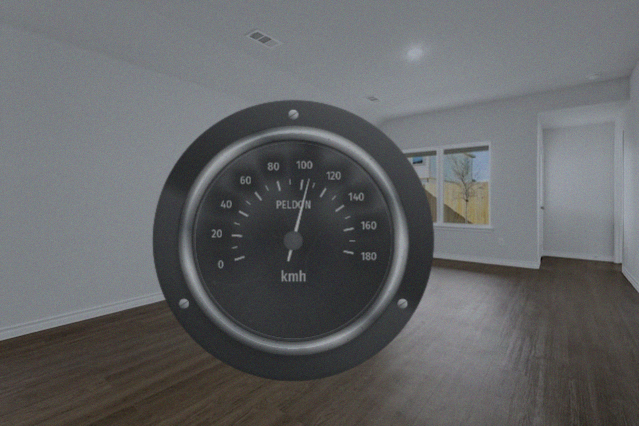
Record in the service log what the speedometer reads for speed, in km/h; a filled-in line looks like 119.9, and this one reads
105
